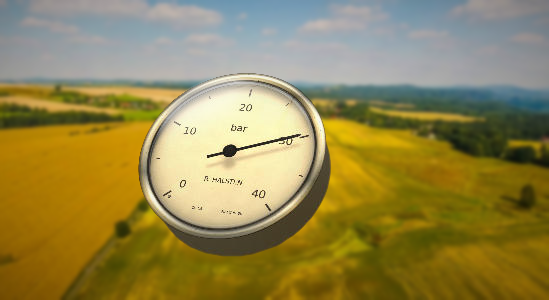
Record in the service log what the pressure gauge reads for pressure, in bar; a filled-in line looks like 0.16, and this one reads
30
